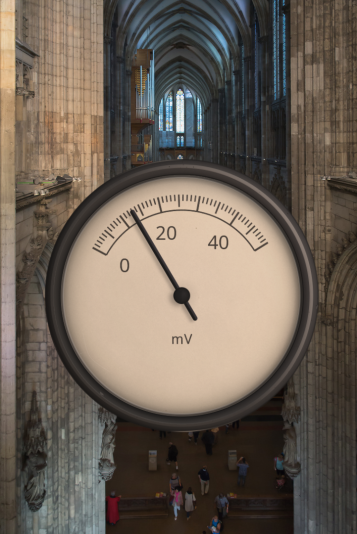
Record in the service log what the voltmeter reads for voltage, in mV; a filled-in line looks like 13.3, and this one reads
13
